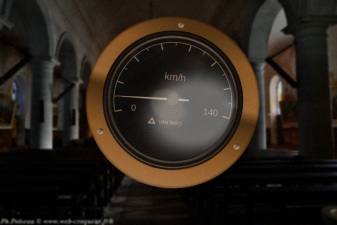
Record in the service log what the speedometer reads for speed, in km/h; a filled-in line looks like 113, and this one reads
10
